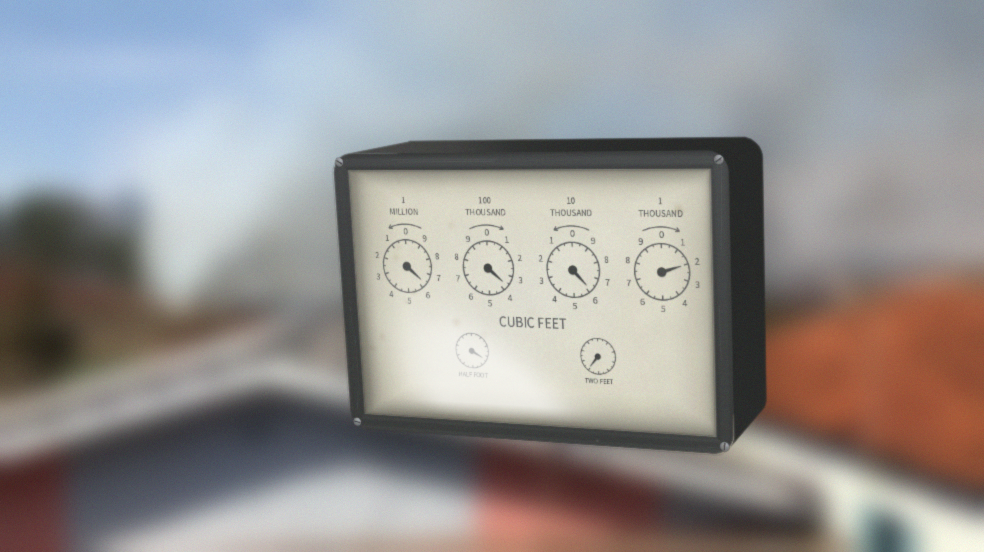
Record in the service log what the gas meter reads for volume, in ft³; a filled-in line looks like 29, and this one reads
636200
